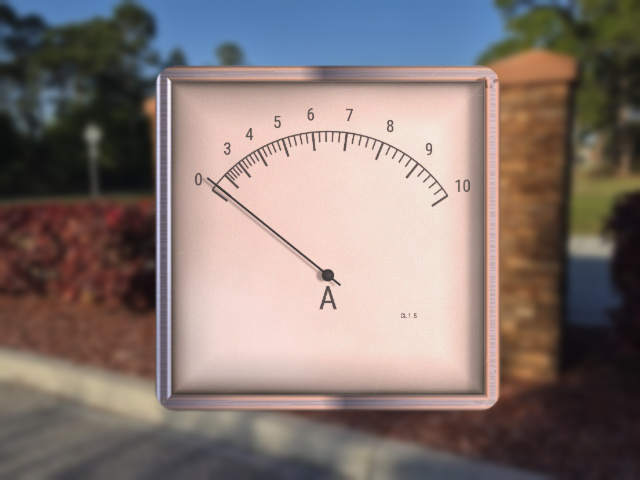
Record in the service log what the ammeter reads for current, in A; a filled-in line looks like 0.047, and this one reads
1
